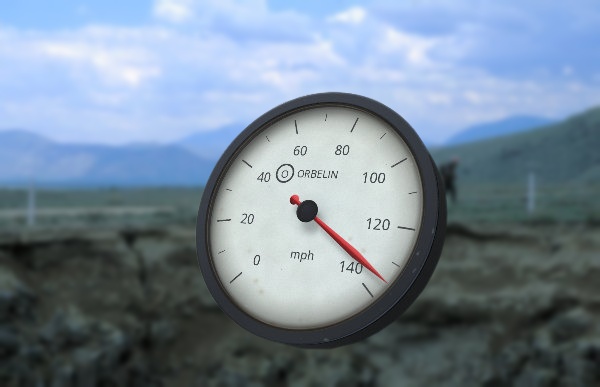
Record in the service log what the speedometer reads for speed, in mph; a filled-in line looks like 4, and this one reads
135
